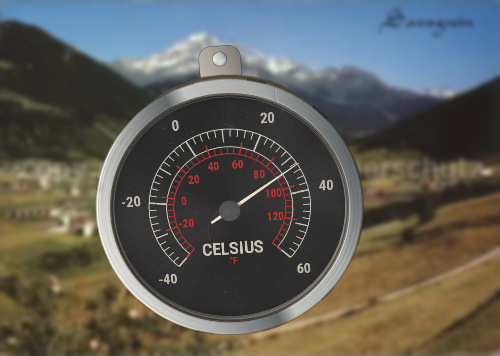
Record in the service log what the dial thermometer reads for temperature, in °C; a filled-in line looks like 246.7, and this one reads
32
